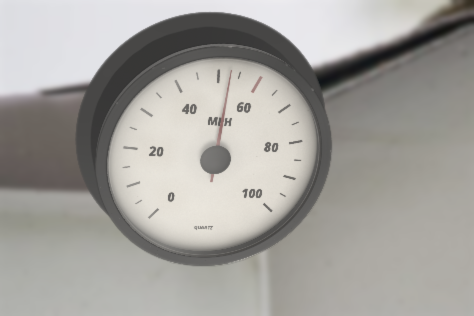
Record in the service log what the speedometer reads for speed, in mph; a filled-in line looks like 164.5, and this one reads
52.5
